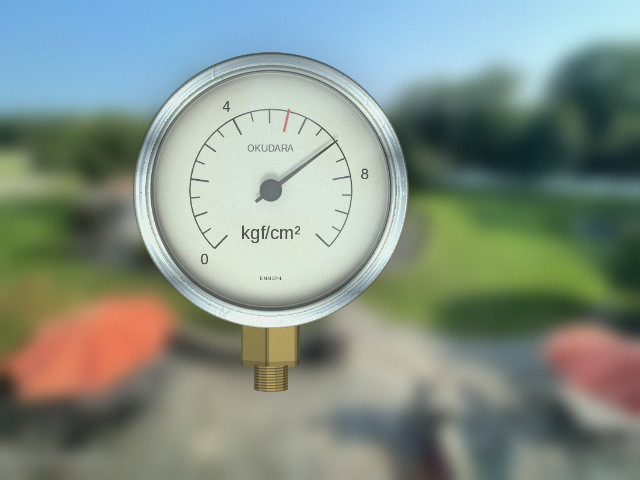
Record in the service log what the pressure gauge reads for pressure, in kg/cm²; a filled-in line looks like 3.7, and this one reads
7
